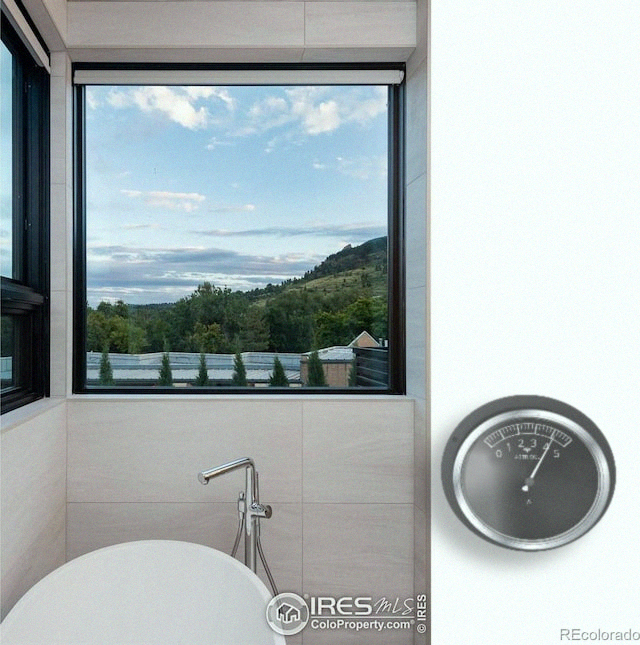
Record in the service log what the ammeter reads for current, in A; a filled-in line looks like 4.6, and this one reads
4
